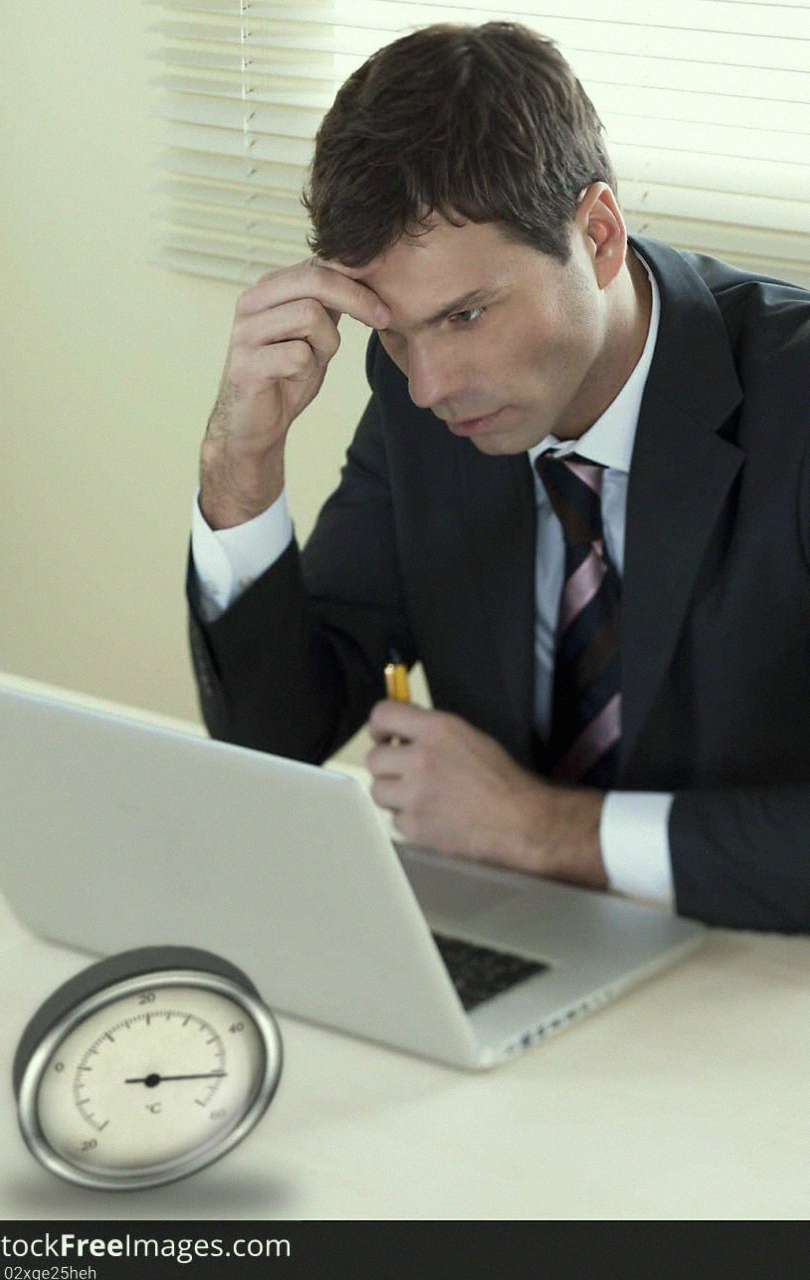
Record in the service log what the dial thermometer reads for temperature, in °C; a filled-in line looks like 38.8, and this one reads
50
